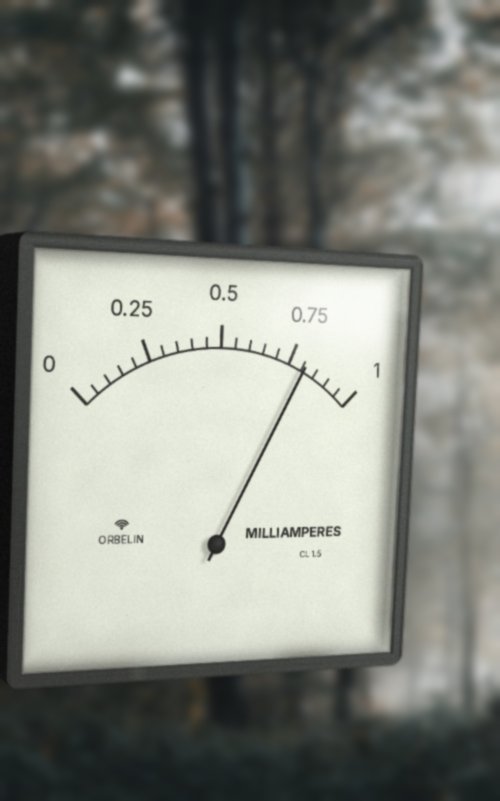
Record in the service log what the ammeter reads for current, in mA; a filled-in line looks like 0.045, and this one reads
0.8
